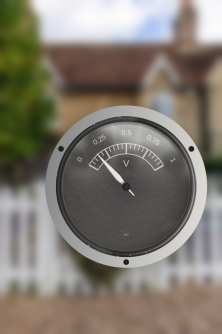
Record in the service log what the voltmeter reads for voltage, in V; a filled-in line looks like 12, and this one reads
0.15
